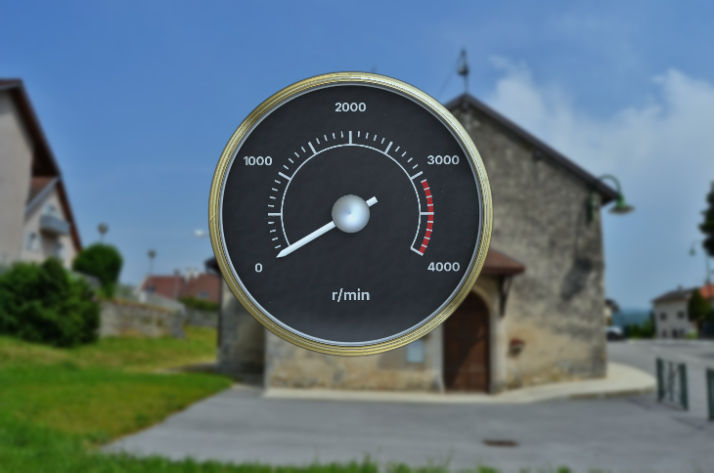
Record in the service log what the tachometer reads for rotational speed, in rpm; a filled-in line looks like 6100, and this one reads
0
